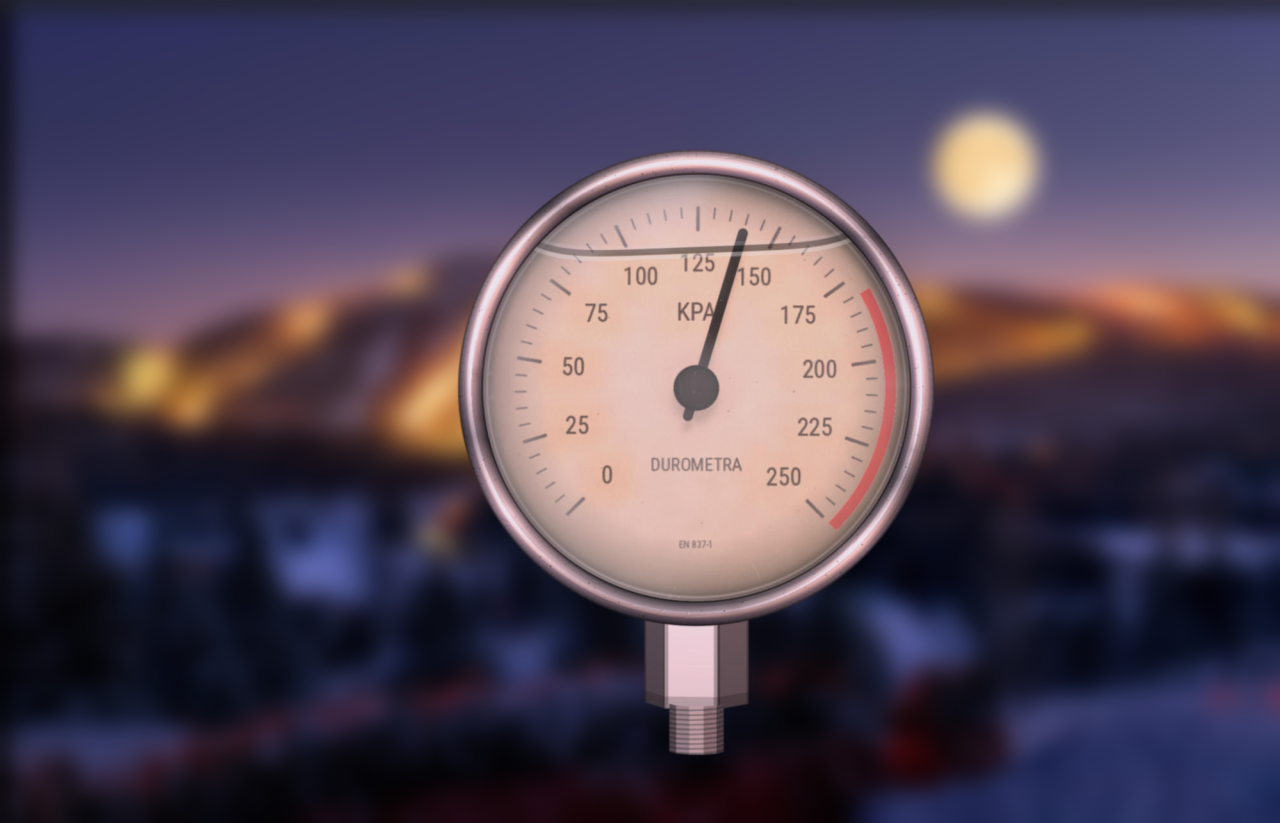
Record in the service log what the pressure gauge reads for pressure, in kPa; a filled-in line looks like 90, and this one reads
140
